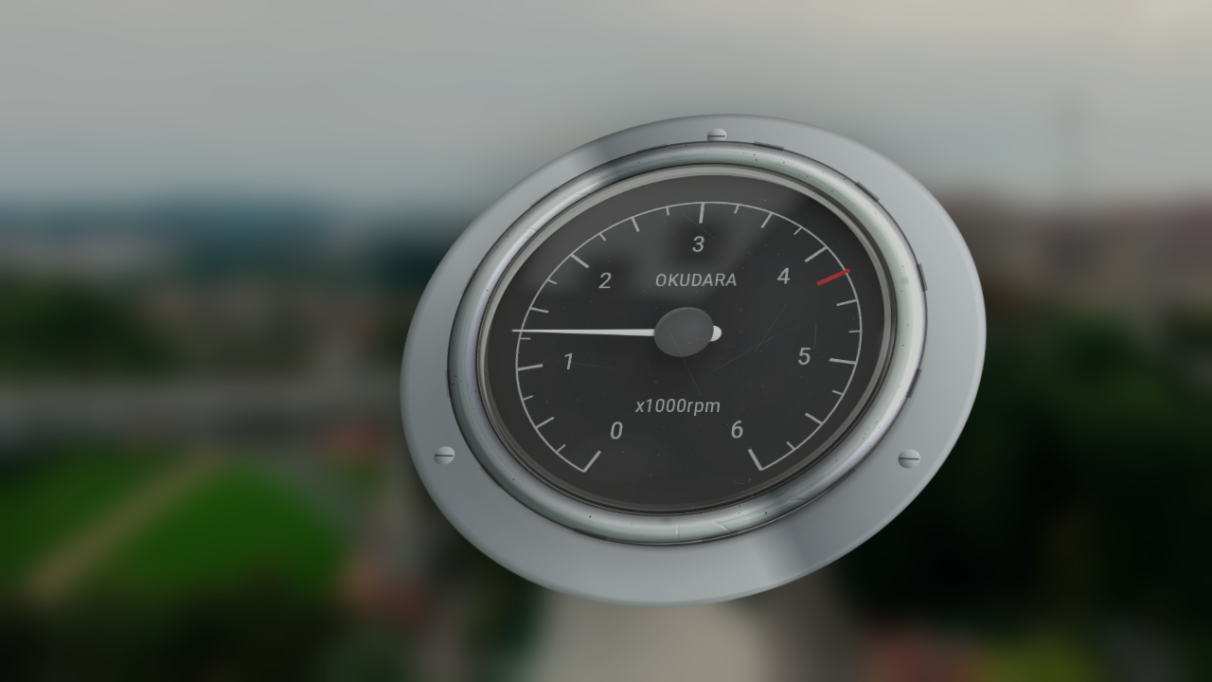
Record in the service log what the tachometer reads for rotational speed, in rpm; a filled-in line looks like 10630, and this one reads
1250
